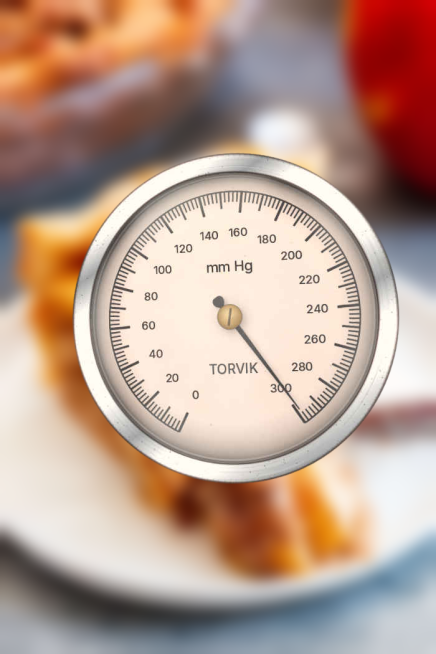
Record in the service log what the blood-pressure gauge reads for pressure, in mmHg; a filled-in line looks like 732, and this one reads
298
